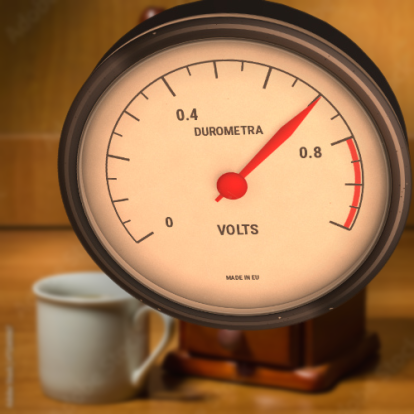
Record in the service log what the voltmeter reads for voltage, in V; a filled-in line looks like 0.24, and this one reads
0.7
